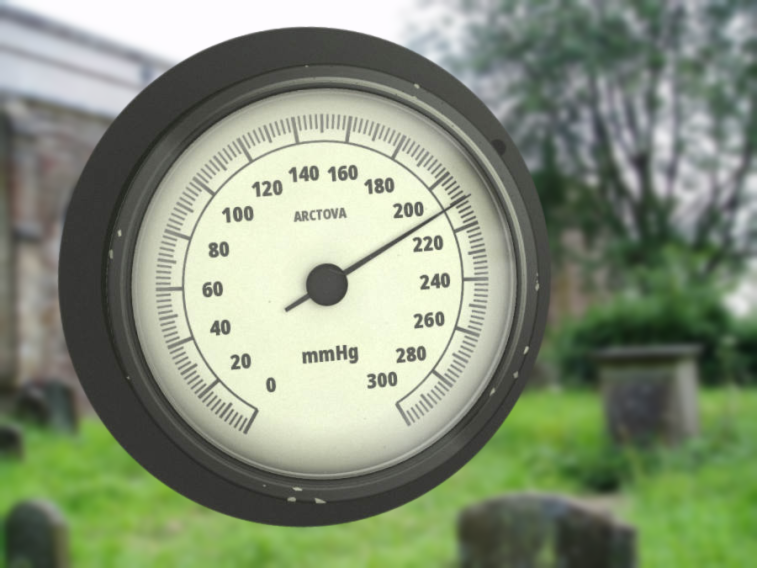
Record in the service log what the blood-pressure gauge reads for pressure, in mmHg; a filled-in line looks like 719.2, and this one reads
210
